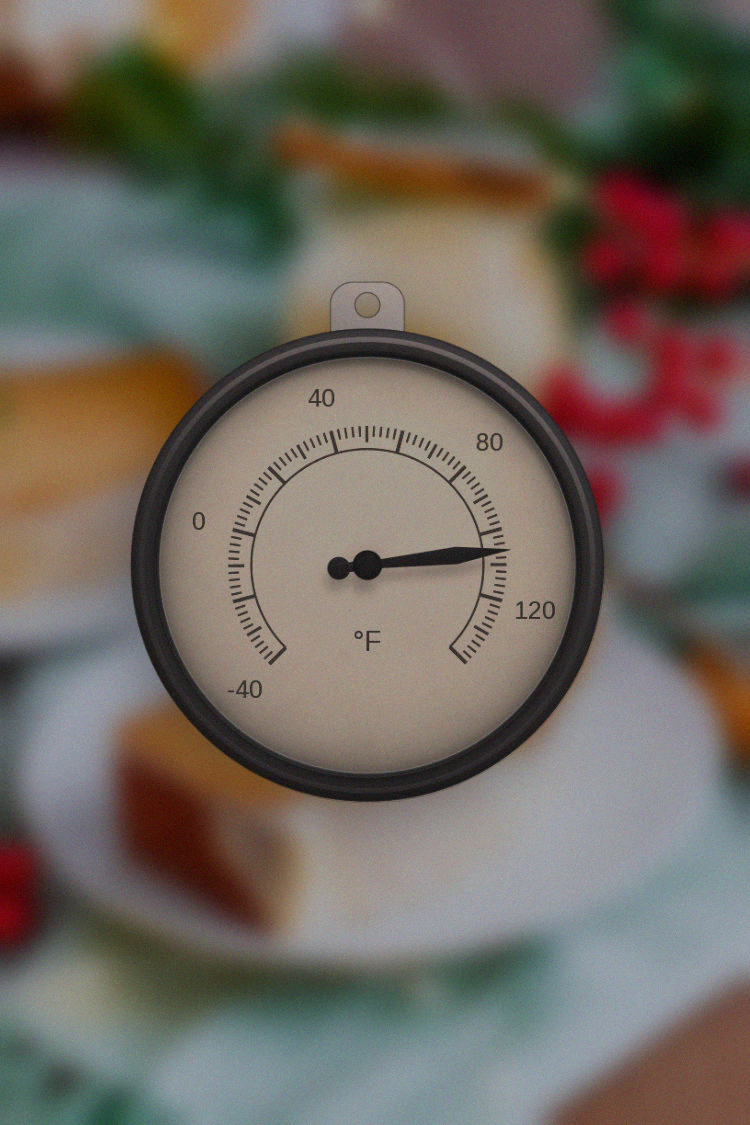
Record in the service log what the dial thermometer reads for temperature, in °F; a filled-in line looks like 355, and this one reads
106
